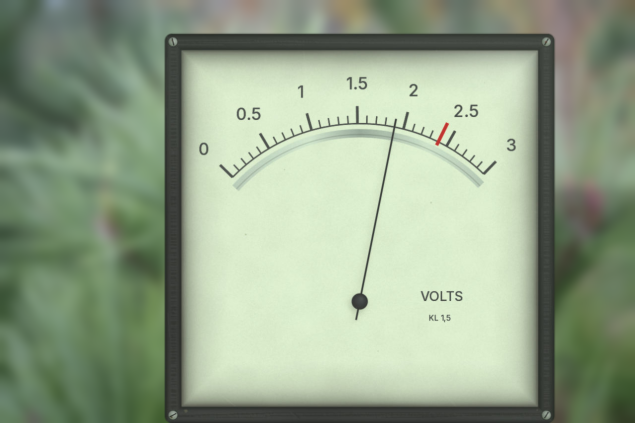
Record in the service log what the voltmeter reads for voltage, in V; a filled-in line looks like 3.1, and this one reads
1.9
